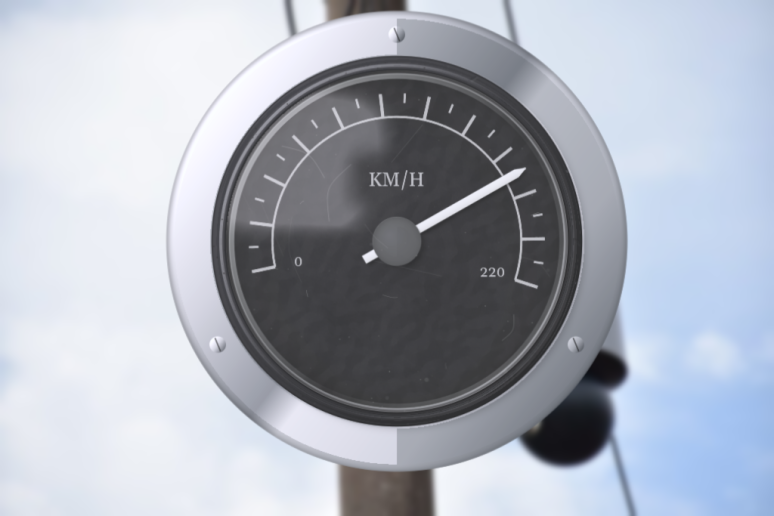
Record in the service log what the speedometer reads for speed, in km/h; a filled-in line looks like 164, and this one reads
170
